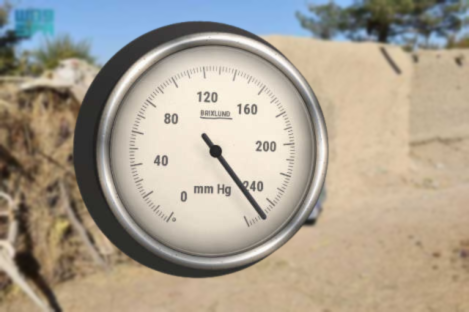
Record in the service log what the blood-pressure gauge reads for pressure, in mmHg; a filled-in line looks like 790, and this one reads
250
